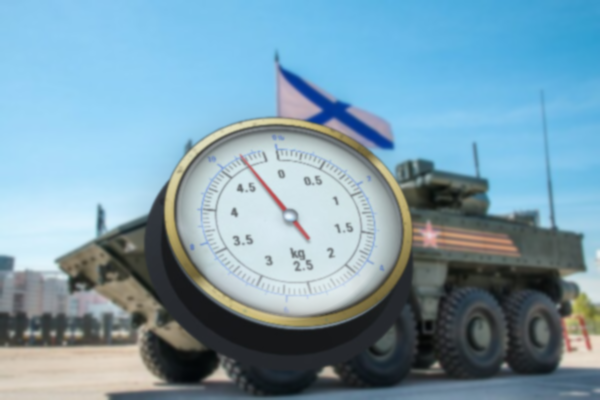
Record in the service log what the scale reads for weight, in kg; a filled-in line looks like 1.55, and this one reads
4.75
